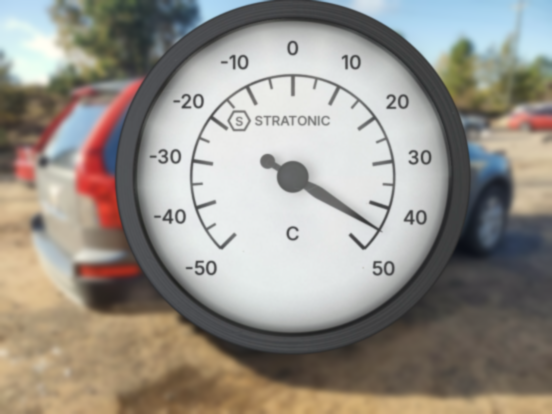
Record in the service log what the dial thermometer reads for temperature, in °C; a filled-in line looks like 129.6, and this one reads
45
